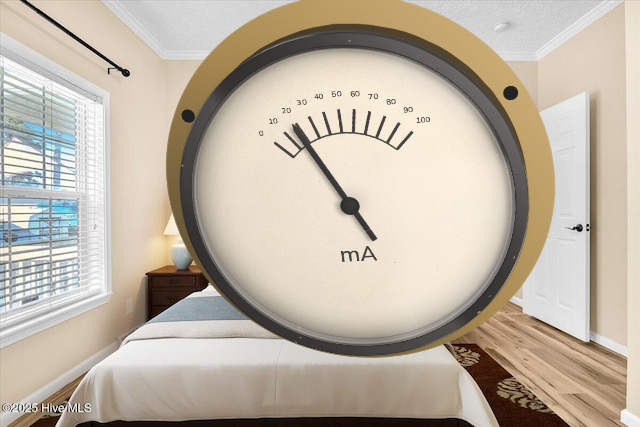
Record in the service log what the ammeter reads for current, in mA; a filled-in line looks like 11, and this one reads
20
